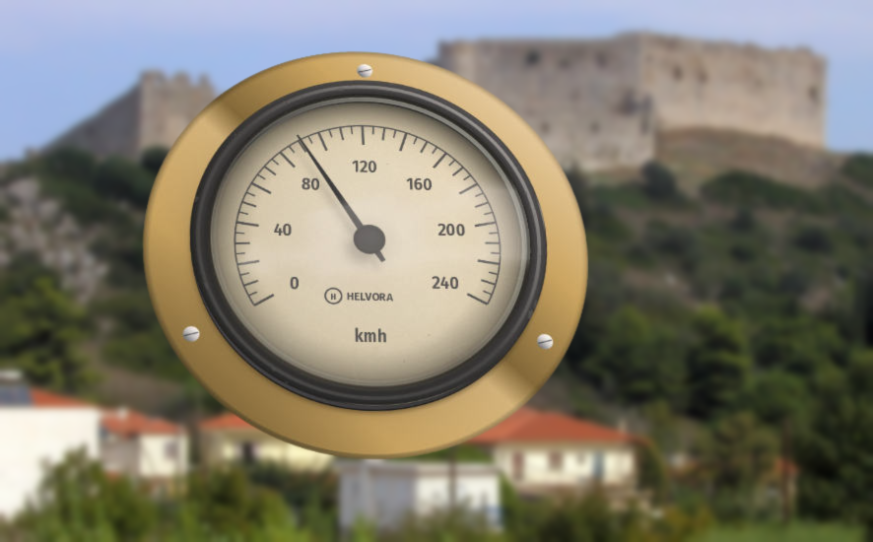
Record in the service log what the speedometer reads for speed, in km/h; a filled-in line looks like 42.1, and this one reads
90
